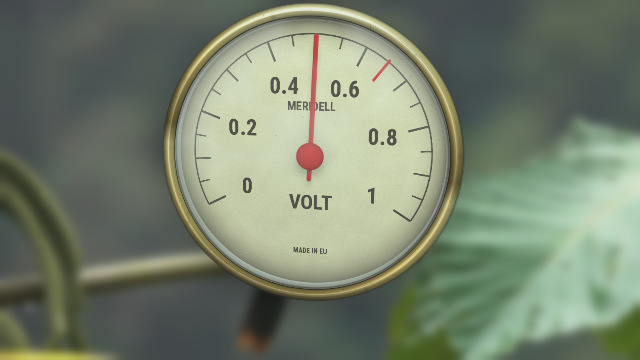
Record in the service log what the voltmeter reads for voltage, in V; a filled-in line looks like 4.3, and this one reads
0.5
